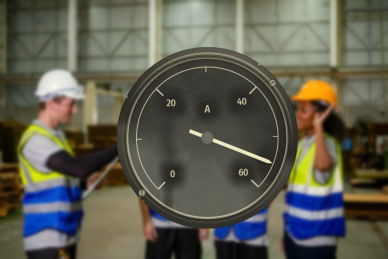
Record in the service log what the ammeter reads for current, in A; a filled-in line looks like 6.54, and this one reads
55
